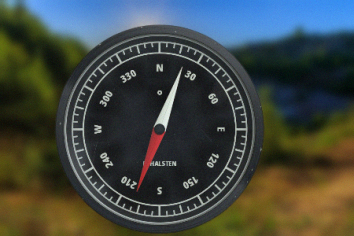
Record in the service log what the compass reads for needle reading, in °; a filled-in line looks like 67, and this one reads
200
